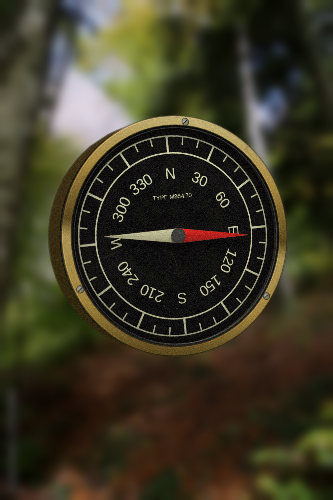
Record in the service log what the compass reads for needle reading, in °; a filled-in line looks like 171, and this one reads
95
